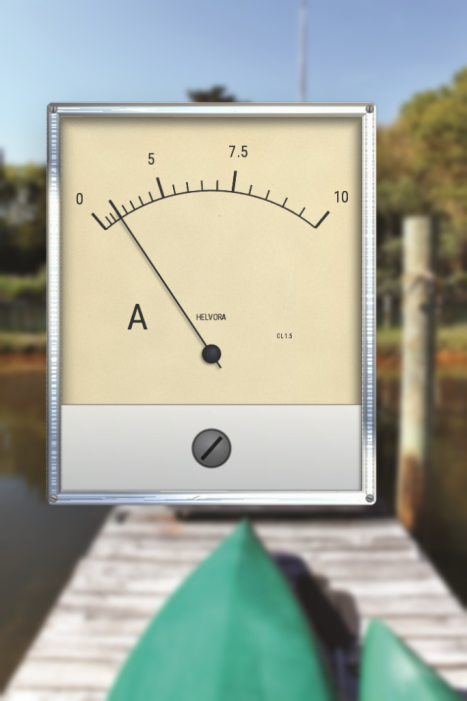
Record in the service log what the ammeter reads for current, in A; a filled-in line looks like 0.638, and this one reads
2.5
